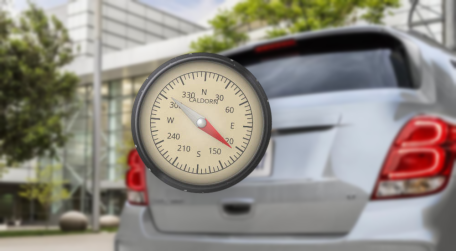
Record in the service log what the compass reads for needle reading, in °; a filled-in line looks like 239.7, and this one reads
125
